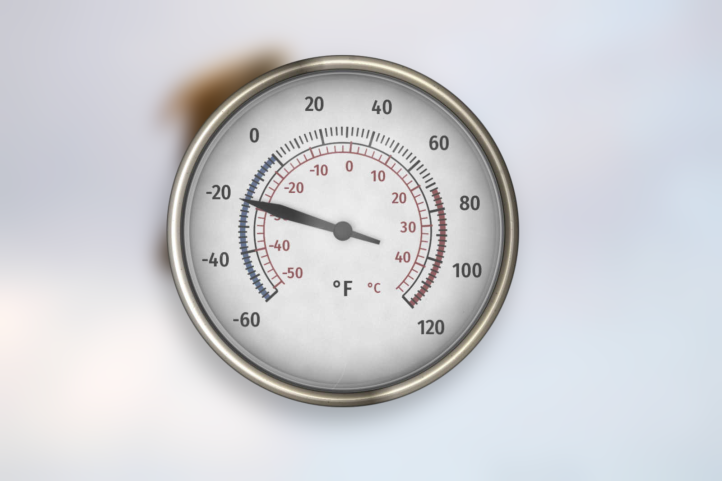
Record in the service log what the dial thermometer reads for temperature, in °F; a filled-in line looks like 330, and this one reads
-20
